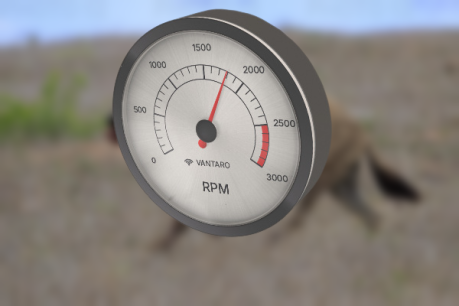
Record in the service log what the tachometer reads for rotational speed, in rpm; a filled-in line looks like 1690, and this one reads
1800
